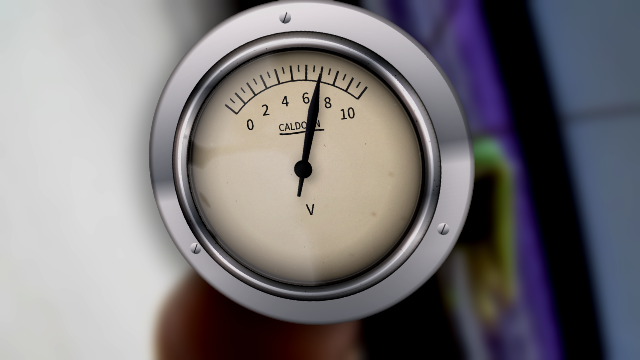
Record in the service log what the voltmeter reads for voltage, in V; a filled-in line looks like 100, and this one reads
7
